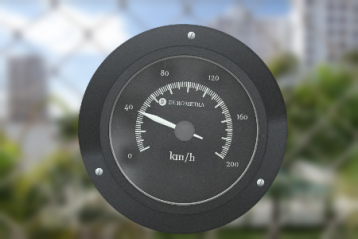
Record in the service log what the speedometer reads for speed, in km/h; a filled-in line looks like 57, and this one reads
40
